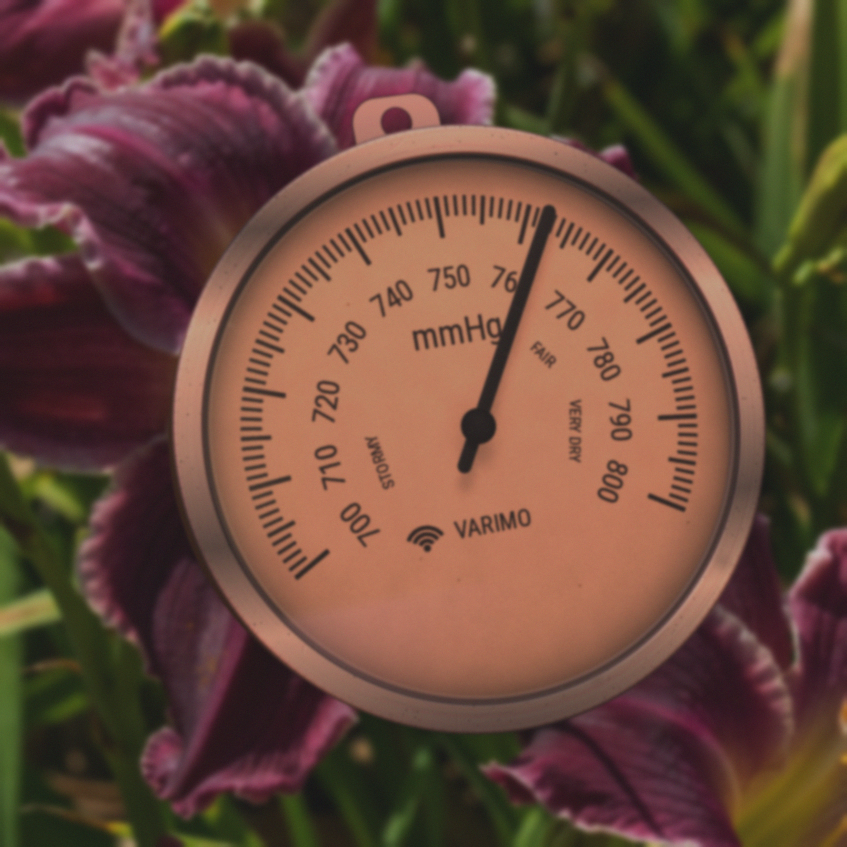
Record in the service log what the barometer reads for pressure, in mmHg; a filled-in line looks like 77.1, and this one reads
762
